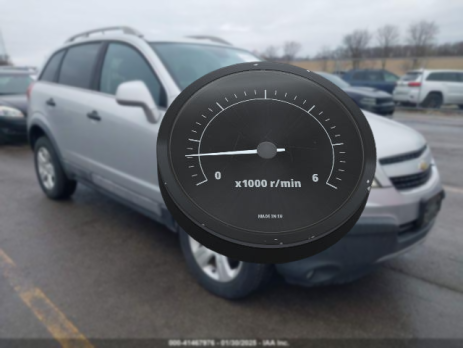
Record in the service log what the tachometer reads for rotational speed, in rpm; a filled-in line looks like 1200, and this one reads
600
